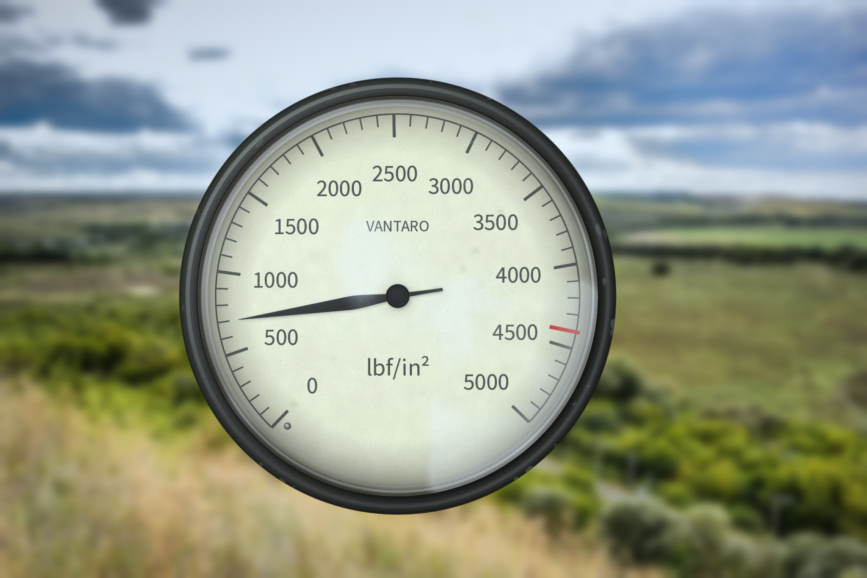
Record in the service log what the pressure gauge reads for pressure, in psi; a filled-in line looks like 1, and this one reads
700
